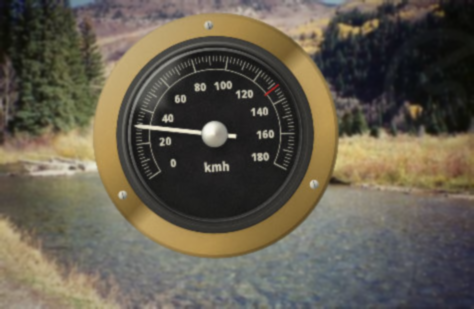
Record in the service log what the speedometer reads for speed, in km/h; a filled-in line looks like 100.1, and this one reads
30
